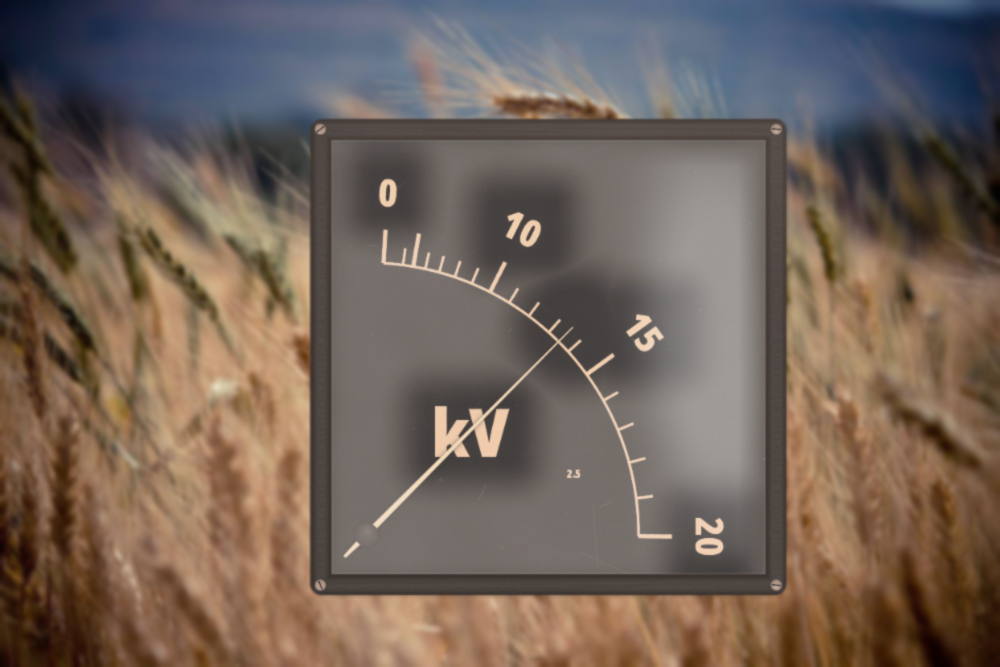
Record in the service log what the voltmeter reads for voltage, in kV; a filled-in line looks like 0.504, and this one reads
13.5
